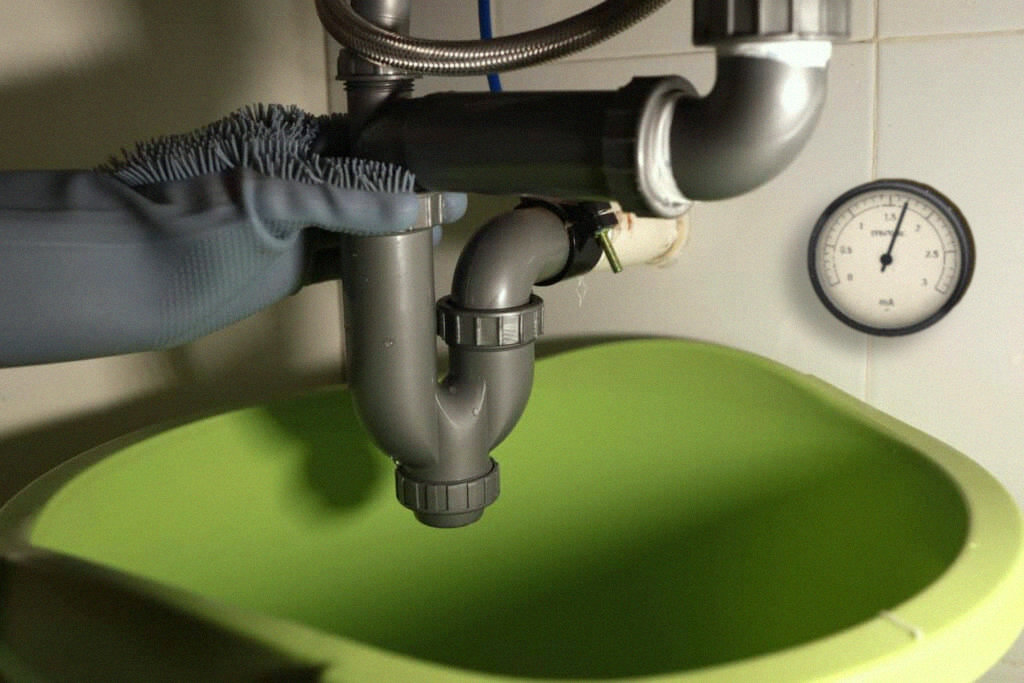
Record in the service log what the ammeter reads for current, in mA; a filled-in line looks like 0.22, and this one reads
1.7
